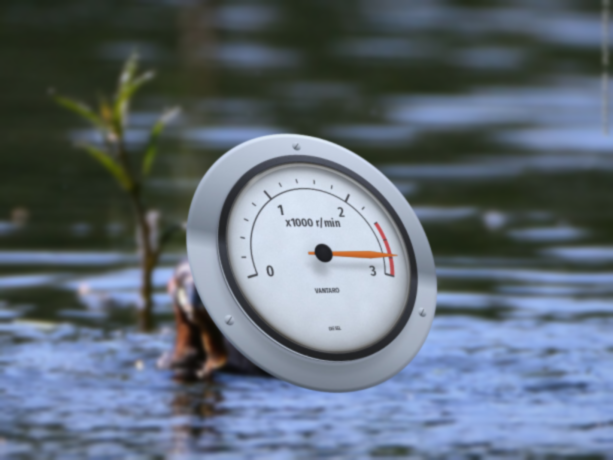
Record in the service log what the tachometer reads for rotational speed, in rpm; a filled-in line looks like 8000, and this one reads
2800
